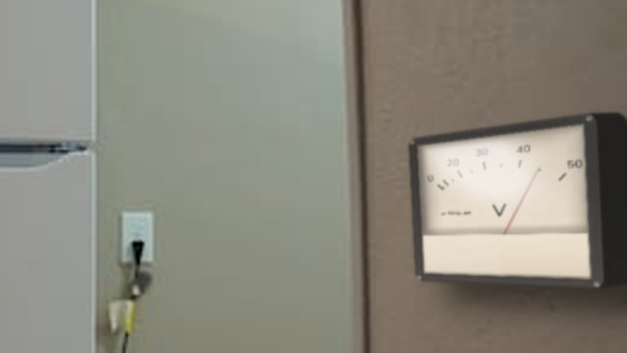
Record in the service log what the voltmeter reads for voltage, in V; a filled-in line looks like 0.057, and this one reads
45
